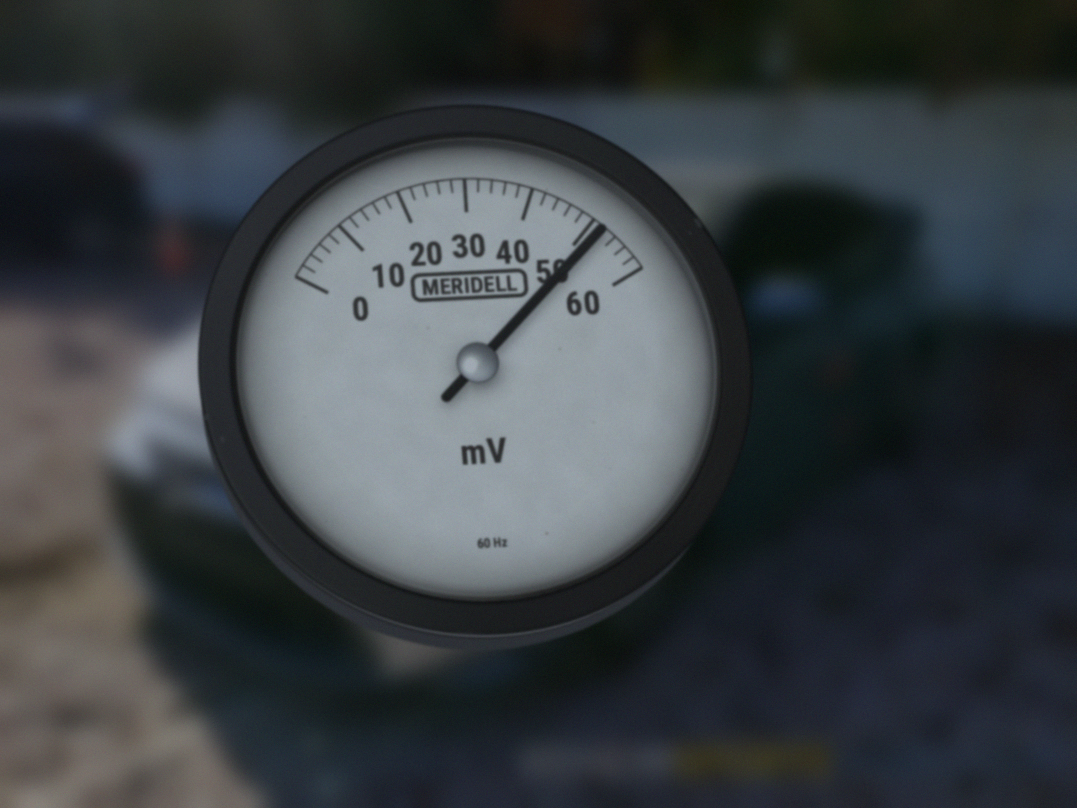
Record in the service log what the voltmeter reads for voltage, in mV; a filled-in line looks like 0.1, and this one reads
52
